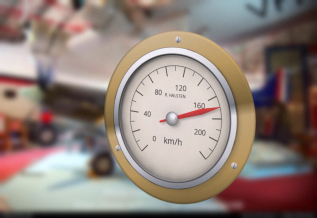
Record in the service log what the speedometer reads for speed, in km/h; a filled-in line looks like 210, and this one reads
170
